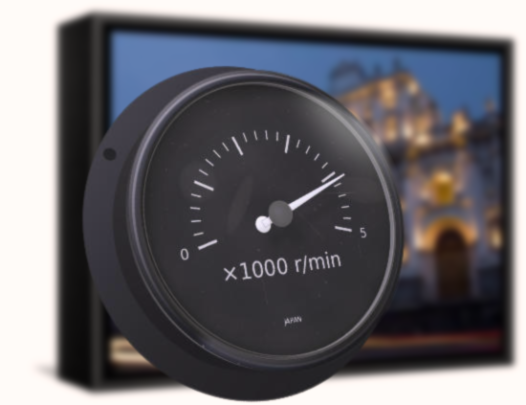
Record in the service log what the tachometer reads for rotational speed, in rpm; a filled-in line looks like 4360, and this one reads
4100
